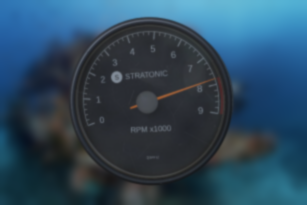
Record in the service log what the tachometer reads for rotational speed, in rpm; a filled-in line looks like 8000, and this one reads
7800
